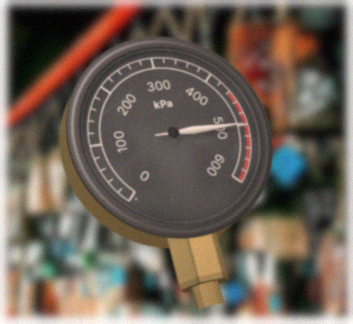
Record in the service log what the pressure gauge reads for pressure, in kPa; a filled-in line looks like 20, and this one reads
500
